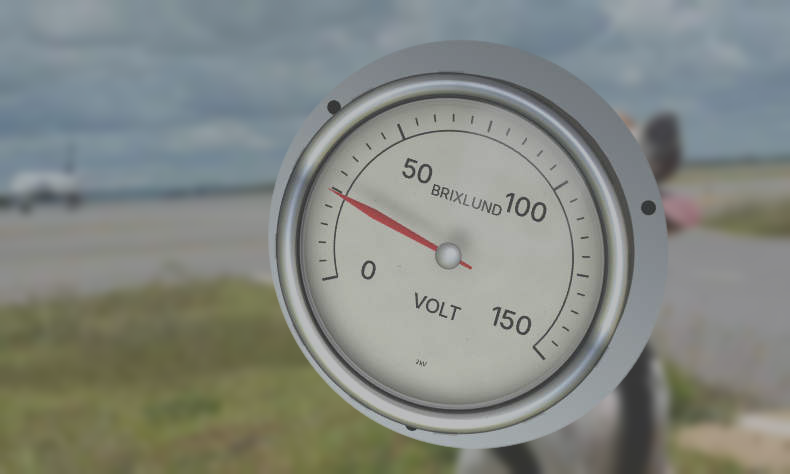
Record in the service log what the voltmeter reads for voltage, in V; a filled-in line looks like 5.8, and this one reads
25
